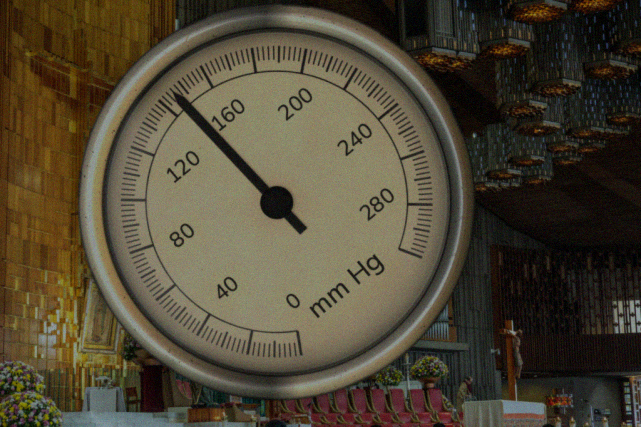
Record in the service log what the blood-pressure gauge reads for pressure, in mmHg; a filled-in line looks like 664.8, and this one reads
146
